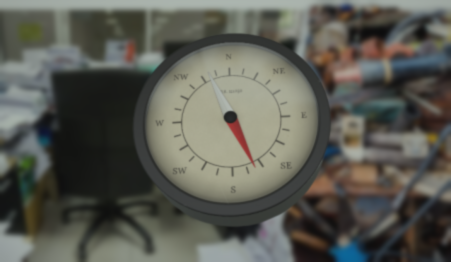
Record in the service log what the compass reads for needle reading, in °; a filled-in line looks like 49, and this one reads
157.5
